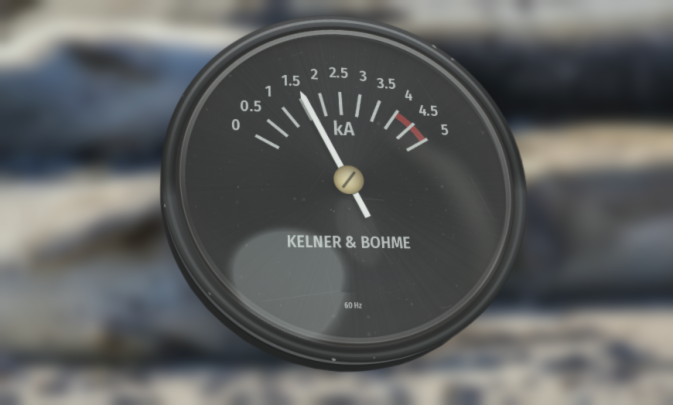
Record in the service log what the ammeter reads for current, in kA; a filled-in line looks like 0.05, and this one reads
1.5
